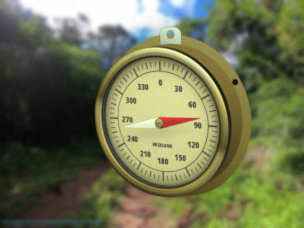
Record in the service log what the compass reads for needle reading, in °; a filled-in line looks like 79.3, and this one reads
80
